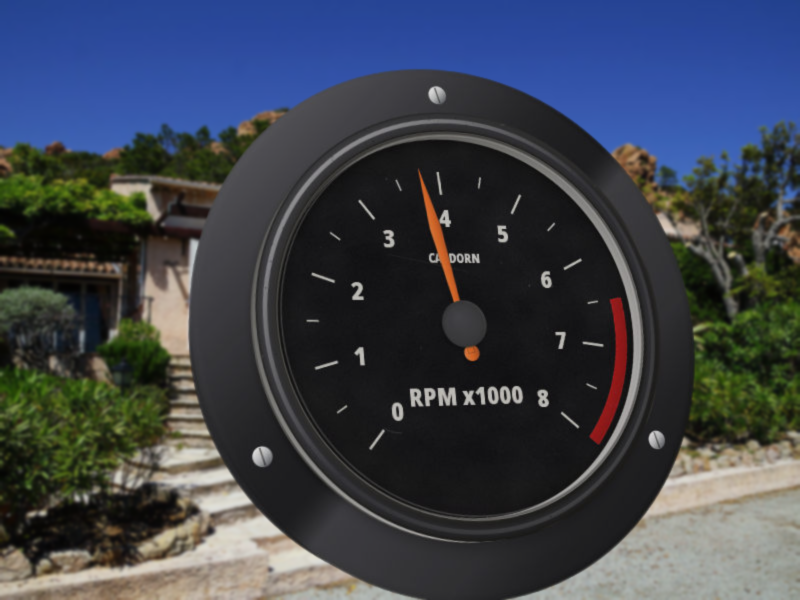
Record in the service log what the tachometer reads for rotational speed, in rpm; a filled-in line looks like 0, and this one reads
3750
